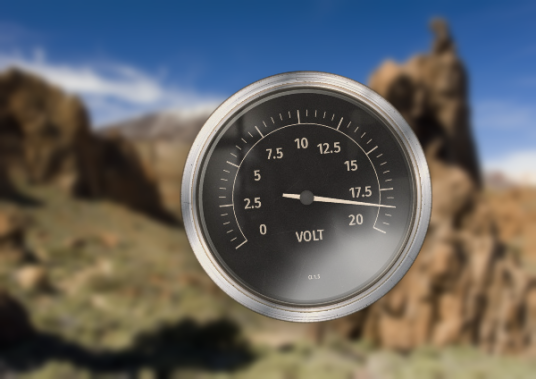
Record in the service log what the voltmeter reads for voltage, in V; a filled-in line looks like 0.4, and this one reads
18.5
